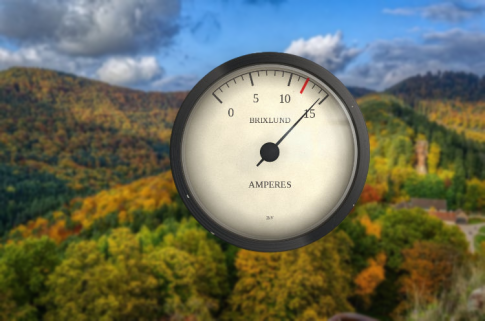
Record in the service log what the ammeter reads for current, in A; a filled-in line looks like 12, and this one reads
14.5
